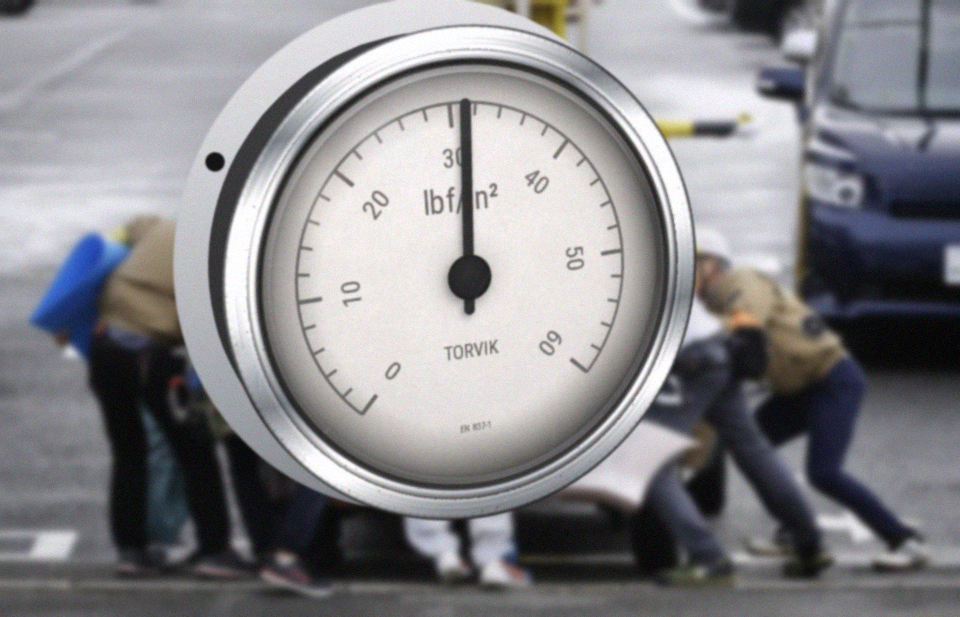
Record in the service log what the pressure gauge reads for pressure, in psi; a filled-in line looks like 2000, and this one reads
31
